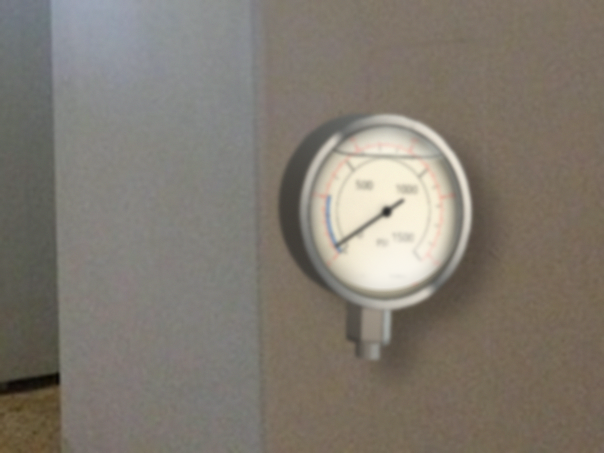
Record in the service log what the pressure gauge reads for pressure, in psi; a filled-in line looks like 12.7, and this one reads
50
